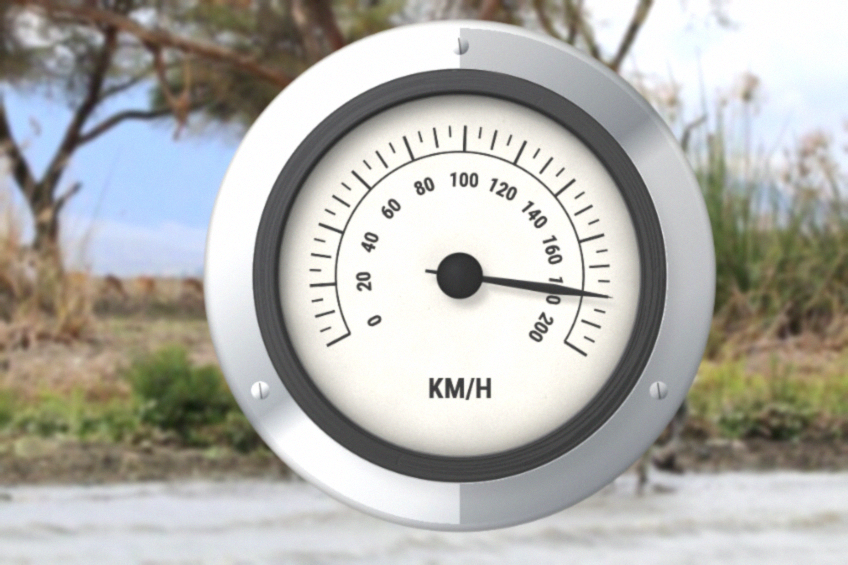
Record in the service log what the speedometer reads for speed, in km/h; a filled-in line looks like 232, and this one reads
180
